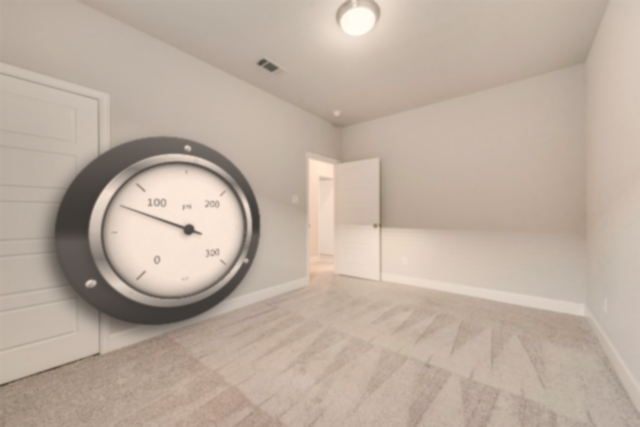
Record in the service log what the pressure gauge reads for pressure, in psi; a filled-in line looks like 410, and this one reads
75
